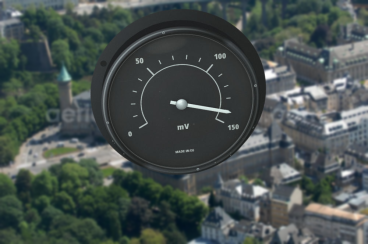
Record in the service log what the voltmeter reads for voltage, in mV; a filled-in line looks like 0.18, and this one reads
140
